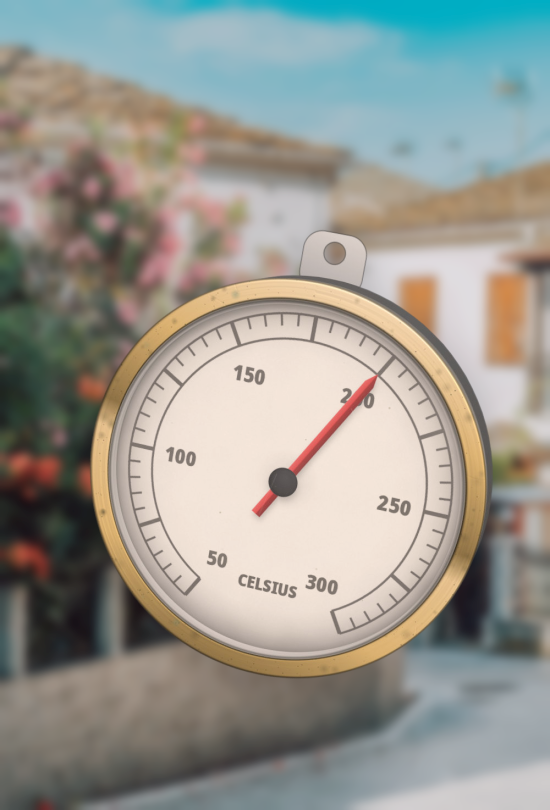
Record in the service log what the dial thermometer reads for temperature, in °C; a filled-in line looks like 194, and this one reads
200
